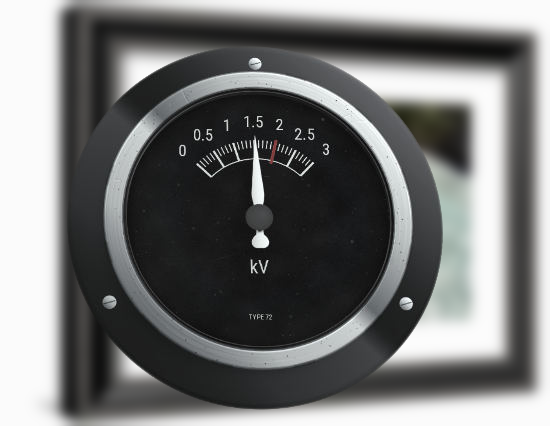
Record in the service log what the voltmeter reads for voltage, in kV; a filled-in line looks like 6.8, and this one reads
1.5
